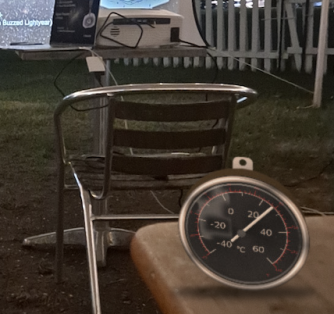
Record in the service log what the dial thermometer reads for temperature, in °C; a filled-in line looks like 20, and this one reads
25
